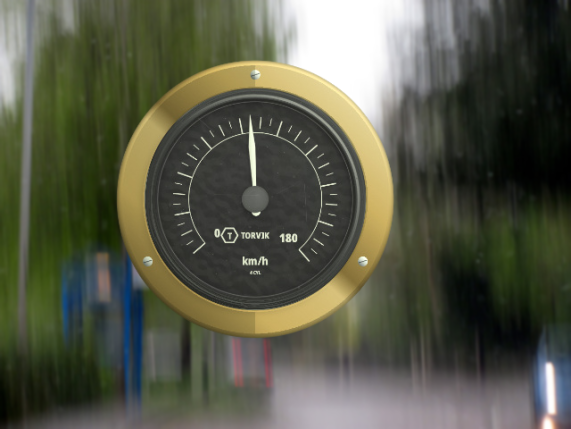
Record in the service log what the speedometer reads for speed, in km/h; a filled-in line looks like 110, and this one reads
85
